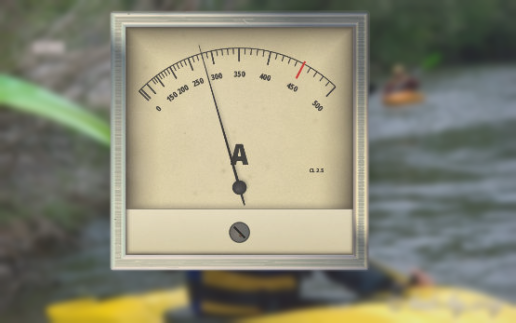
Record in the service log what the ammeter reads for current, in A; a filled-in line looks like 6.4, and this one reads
280
